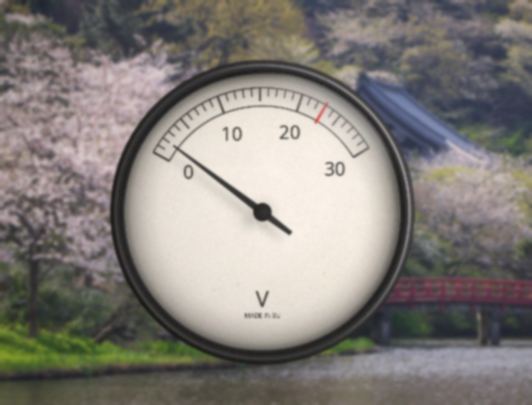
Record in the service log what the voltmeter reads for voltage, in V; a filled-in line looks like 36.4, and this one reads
2
